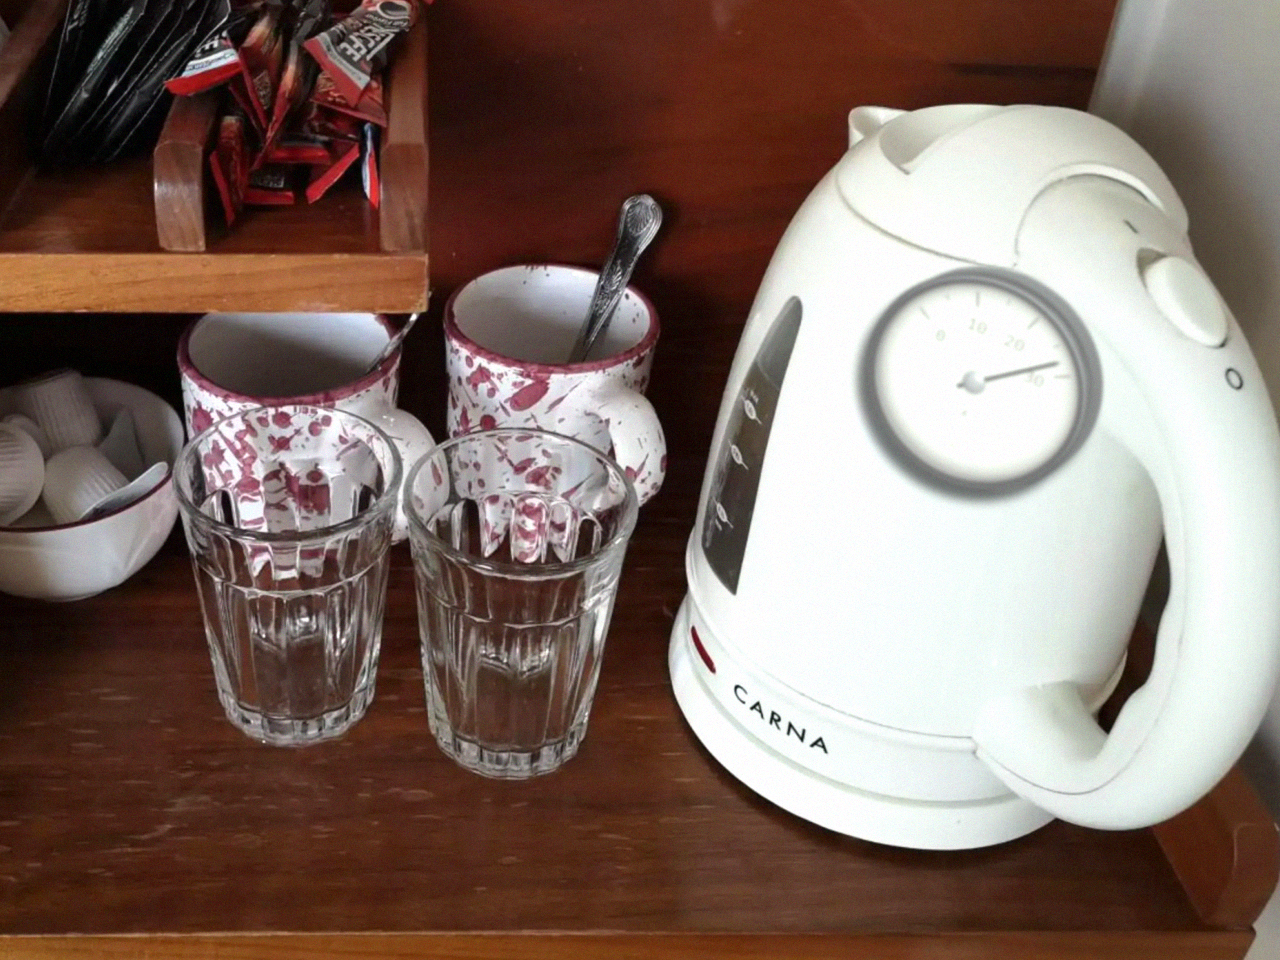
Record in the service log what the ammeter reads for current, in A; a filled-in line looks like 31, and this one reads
27.5
